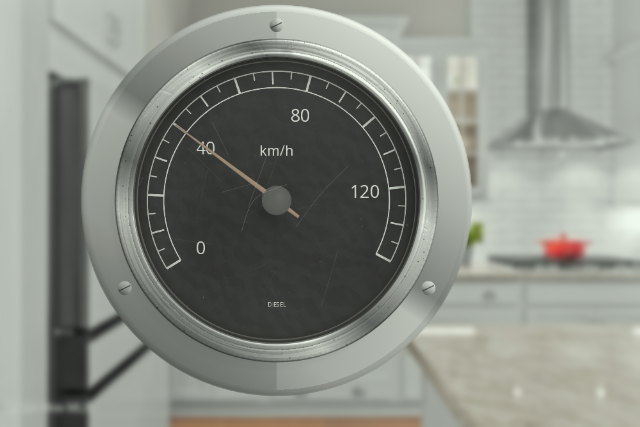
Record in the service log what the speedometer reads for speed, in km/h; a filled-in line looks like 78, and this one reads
40
